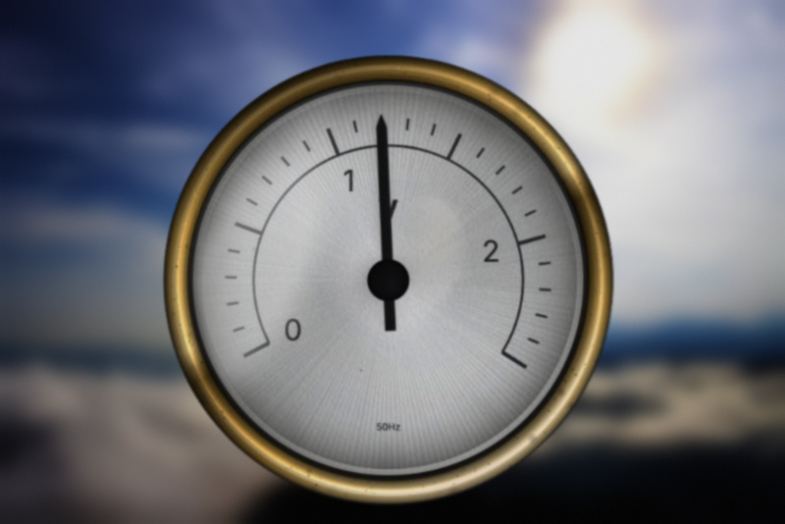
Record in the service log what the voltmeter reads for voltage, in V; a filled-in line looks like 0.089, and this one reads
1.2
